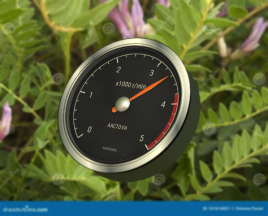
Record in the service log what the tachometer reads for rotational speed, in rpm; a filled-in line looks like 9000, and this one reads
3400
